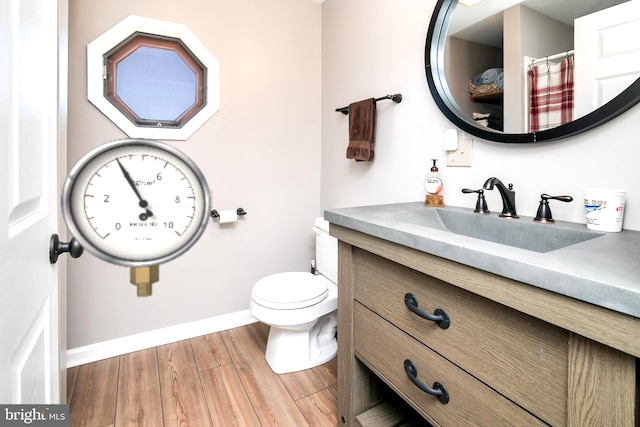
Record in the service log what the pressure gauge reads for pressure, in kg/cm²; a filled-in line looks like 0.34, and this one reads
4
